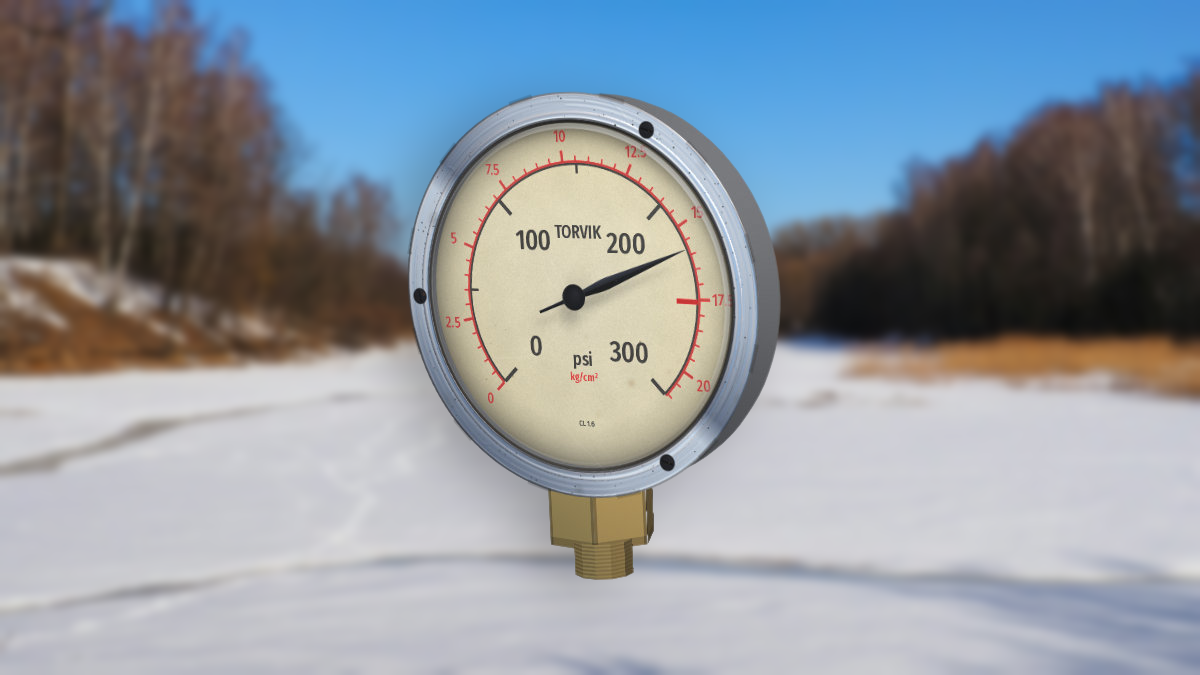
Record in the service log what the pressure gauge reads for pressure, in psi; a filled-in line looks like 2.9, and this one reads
225
